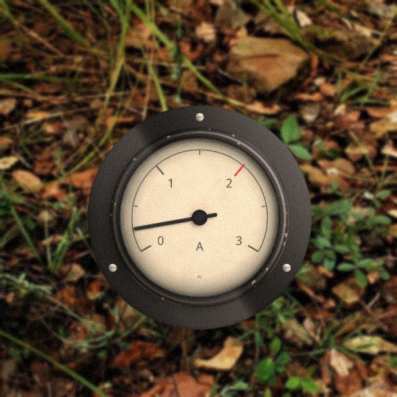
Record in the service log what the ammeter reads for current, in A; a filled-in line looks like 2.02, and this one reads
0.25
